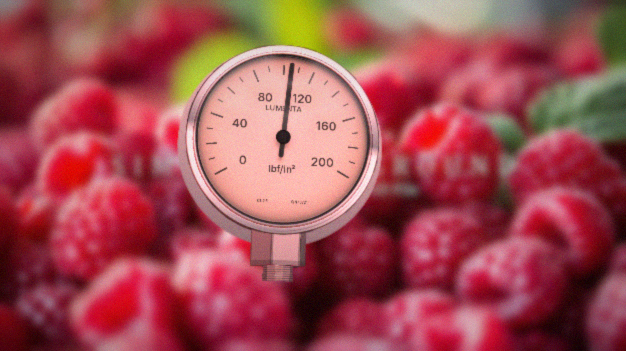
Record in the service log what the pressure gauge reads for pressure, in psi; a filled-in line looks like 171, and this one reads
105
